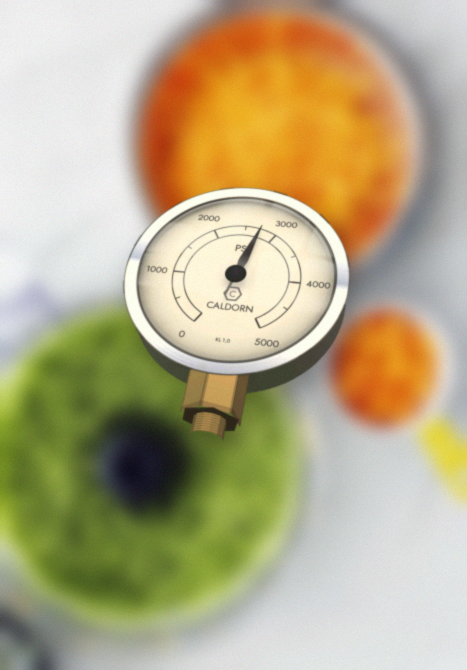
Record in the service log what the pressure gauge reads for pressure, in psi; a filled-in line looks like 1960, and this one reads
2750
